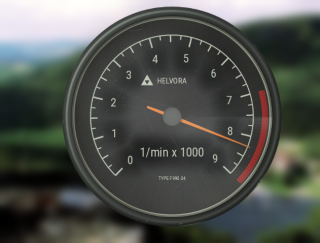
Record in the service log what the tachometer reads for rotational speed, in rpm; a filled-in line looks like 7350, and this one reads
8250
